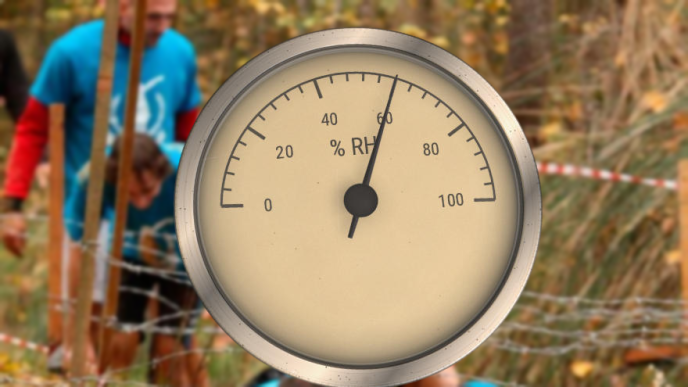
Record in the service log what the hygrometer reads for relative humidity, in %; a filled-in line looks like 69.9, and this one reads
60
